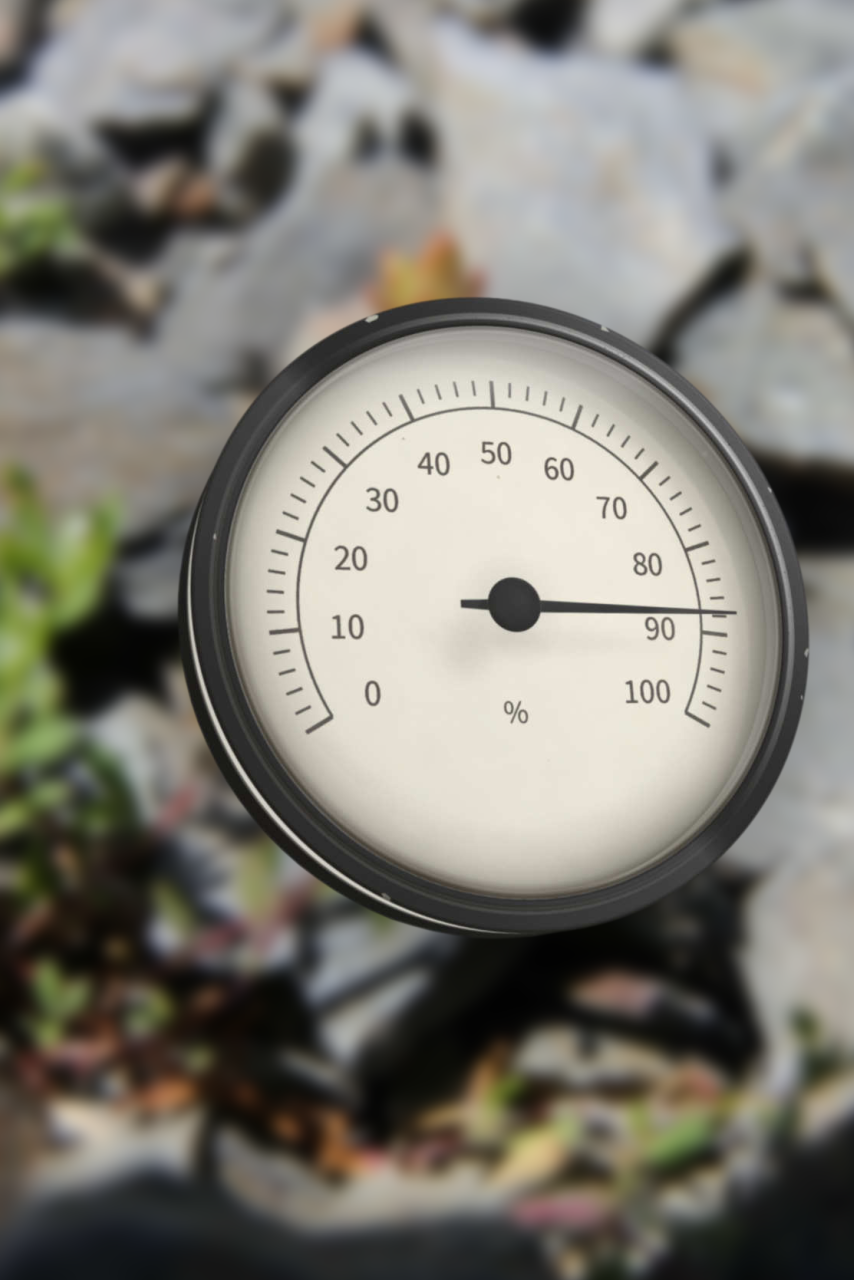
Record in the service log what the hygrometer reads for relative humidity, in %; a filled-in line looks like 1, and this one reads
88
